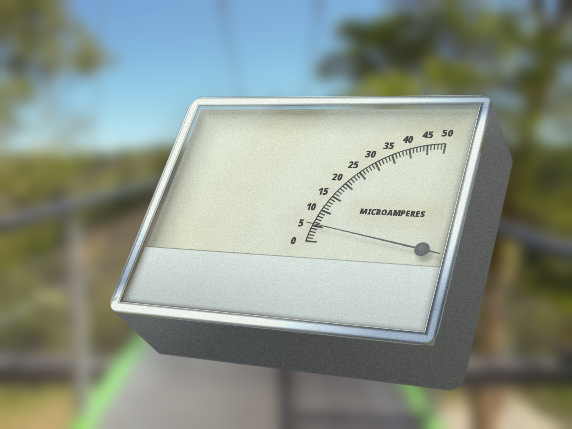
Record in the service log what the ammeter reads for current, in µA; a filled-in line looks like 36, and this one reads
5
